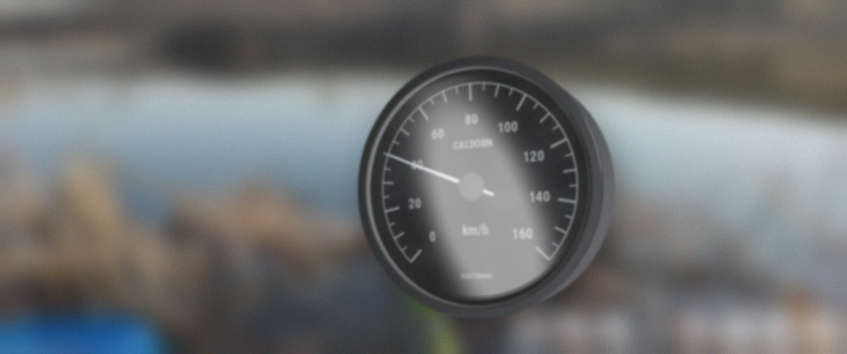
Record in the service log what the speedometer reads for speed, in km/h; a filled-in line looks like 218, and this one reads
40
